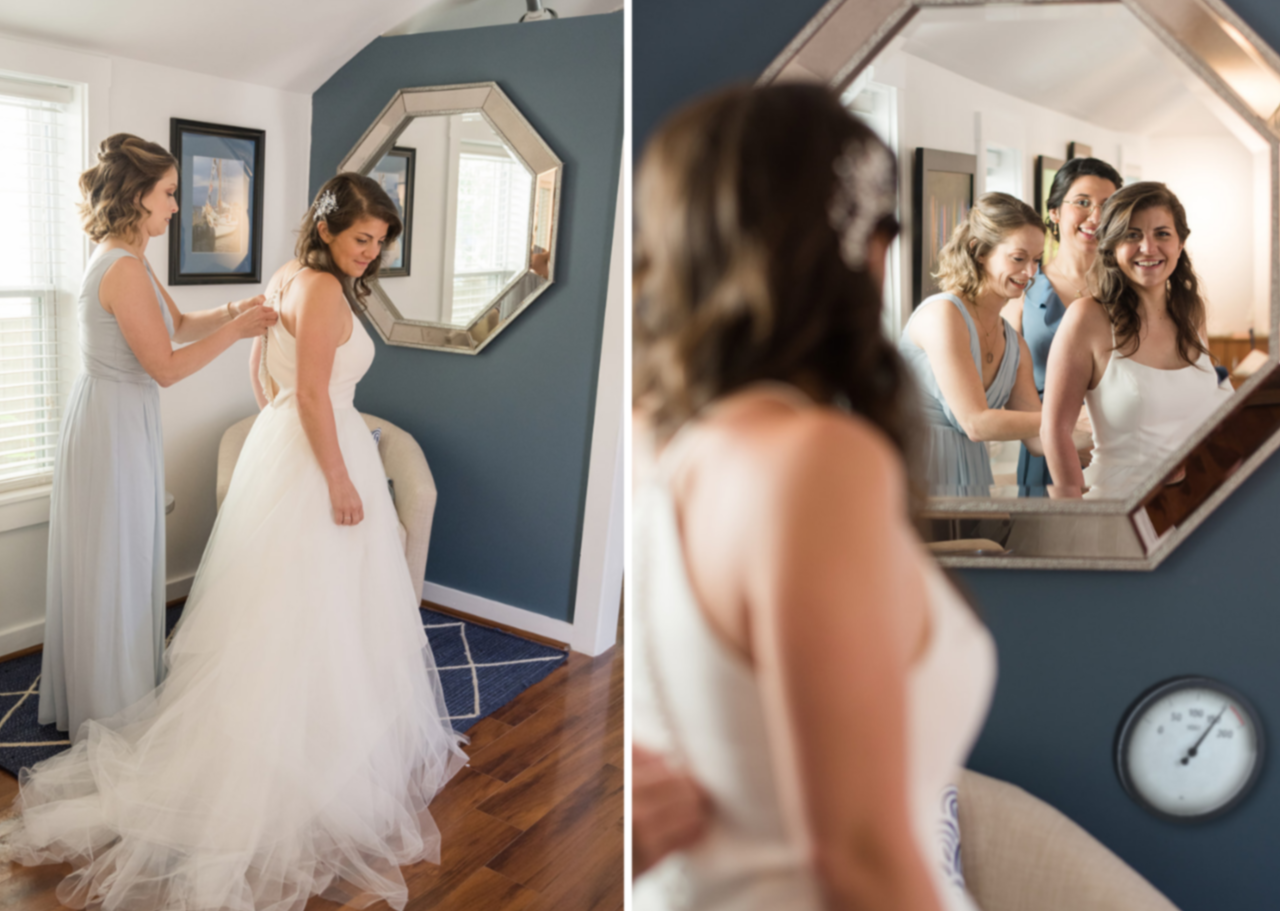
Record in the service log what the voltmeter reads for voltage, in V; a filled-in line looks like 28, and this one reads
150
